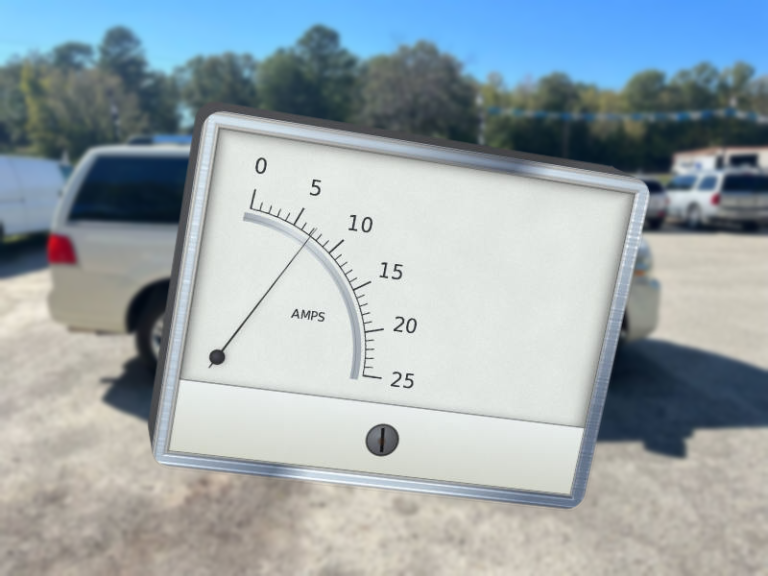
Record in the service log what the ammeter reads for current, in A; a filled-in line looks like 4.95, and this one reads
7
